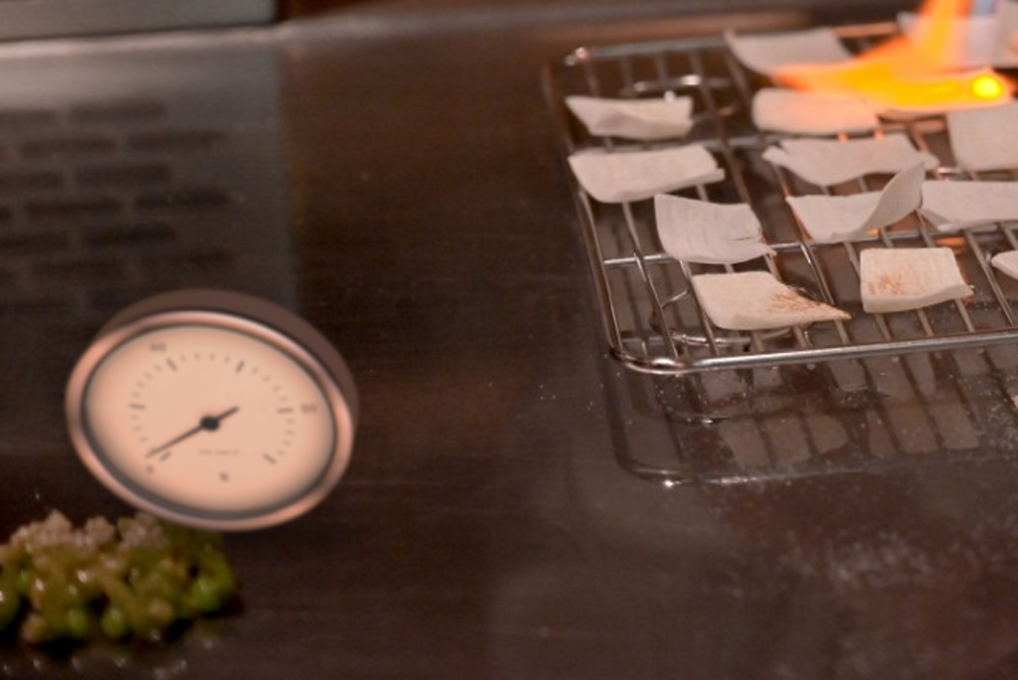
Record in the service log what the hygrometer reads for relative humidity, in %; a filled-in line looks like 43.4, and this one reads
4
